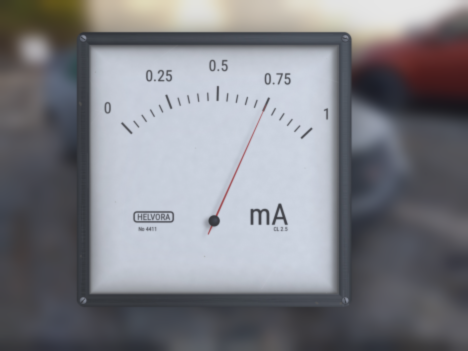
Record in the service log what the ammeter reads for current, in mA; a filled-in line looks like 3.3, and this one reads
0.75
